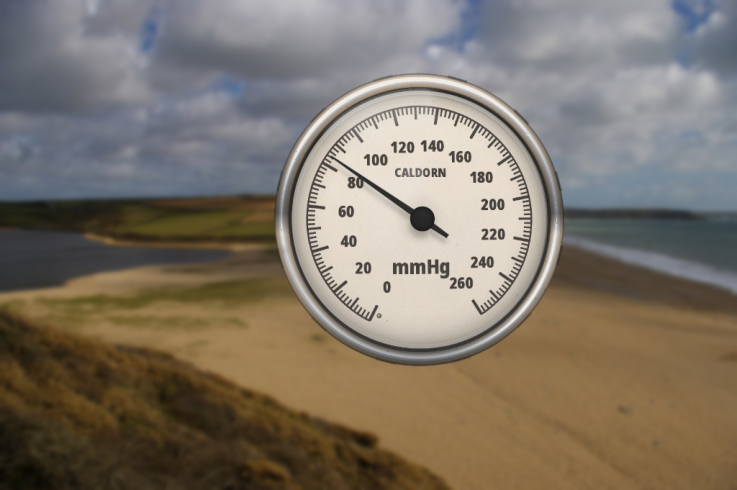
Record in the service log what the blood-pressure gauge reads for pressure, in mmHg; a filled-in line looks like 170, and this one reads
84
